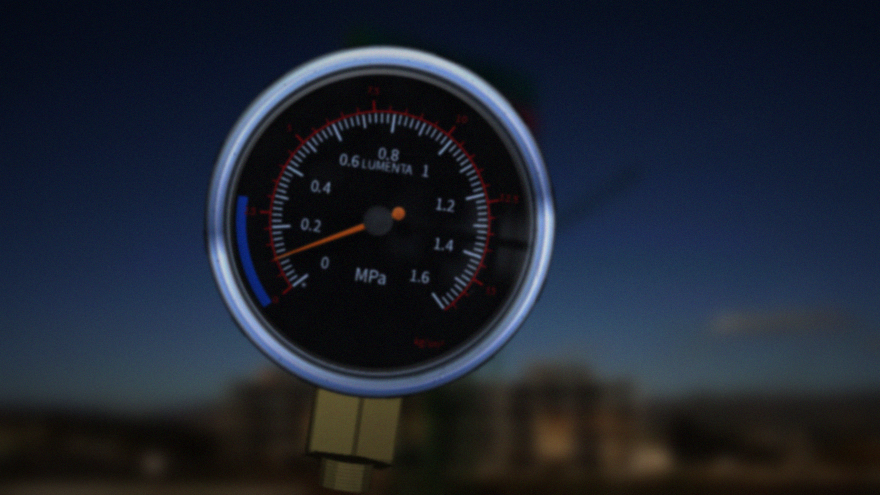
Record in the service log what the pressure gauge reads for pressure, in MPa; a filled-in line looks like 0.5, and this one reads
0.1
